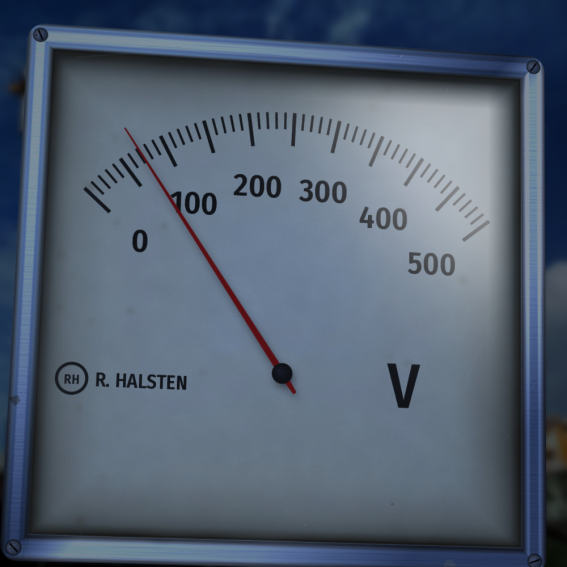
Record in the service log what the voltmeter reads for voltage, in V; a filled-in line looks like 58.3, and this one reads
70
